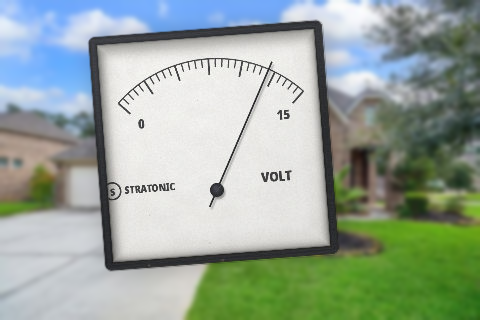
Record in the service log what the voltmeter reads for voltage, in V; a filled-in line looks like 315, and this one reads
12
